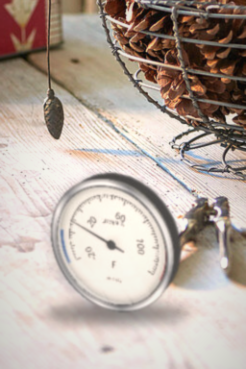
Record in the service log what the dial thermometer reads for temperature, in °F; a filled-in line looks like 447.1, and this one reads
10
